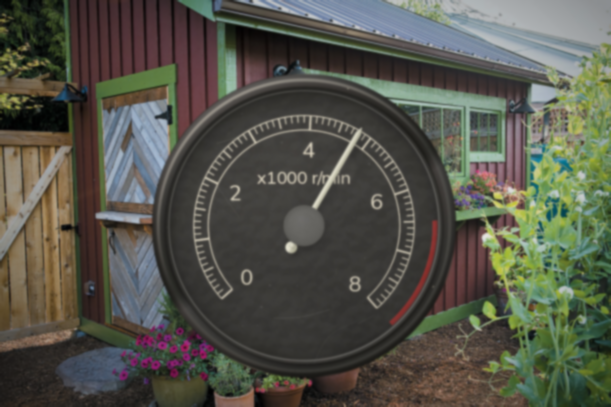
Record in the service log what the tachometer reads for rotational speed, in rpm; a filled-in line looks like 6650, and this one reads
4800
